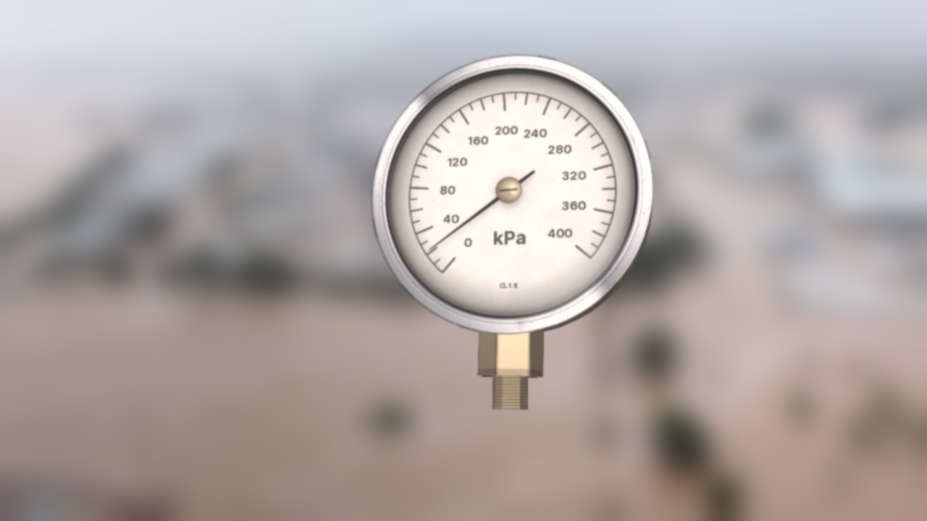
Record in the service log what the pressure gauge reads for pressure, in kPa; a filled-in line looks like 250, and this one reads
20
